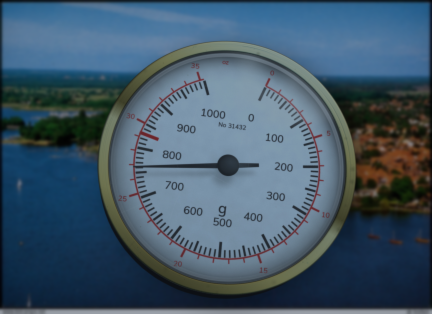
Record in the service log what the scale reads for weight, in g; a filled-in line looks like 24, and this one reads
760
